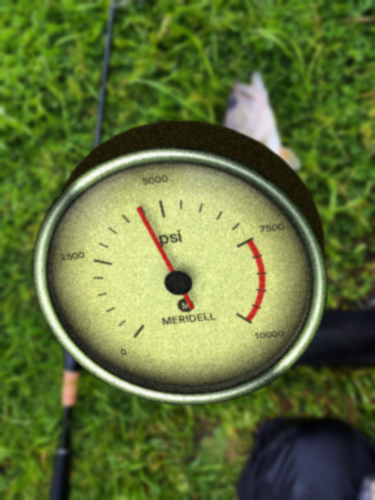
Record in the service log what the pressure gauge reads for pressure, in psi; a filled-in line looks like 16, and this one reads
4500
